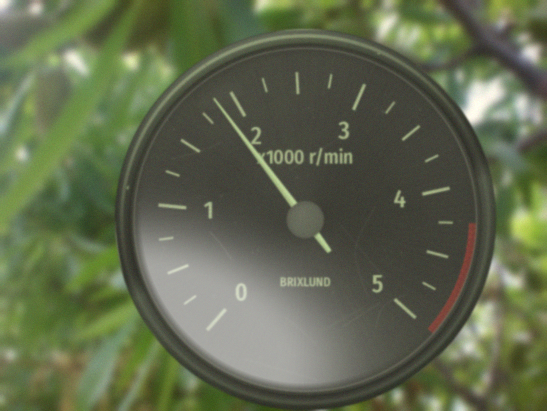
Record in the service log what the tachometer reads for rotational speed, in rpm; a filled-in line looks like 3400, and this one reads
1875
